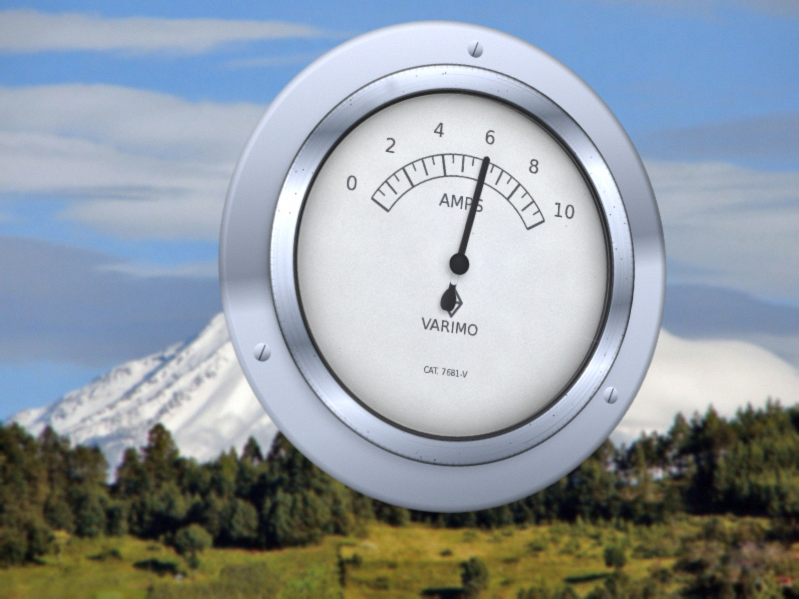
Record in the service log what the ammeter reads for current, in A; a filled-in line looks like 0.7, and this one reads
6
